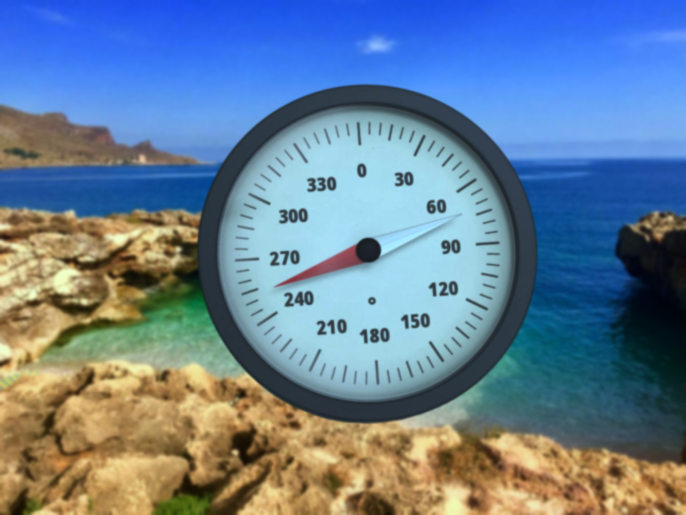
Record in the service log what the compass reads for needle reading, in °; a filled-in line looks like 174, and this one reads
252.5
